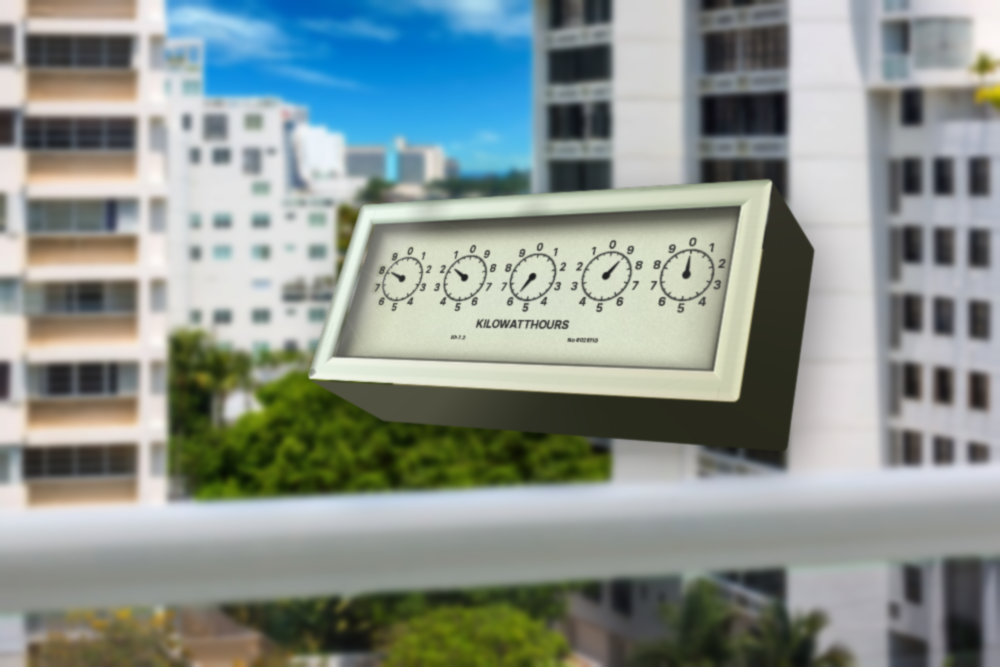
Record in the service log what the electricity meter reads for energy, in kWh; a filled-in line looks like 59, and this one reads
81590
